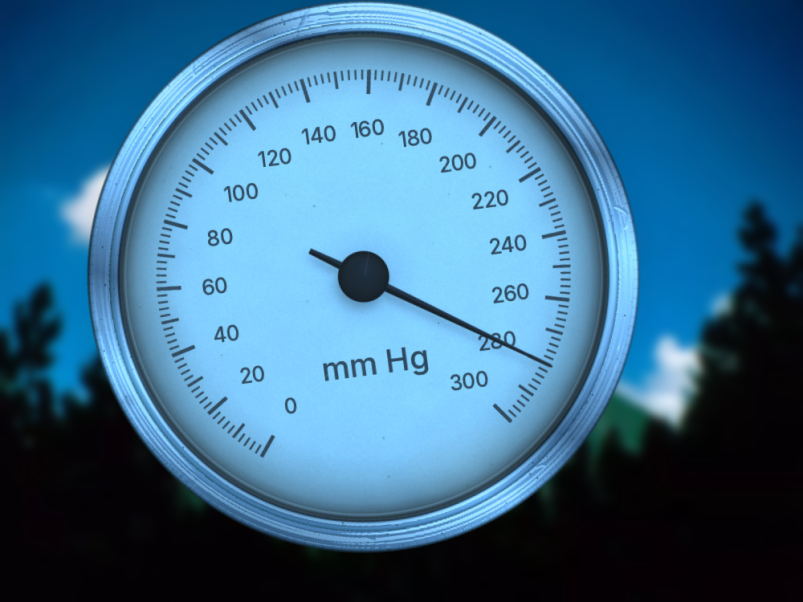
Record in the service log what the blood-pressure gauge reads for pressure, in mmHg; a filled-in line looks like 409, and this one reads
280
